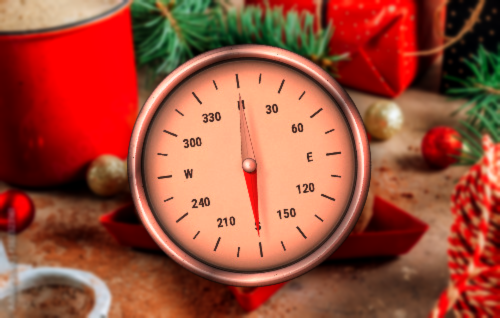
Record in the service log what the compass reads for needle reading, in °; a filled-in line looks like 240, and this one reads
180
